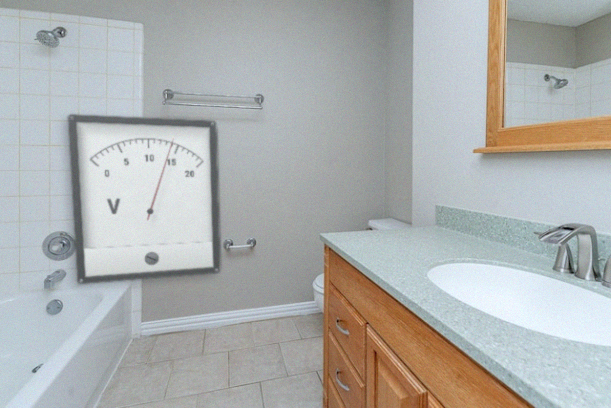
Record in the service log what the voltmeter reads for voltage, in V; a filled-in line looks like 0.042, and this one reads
14
